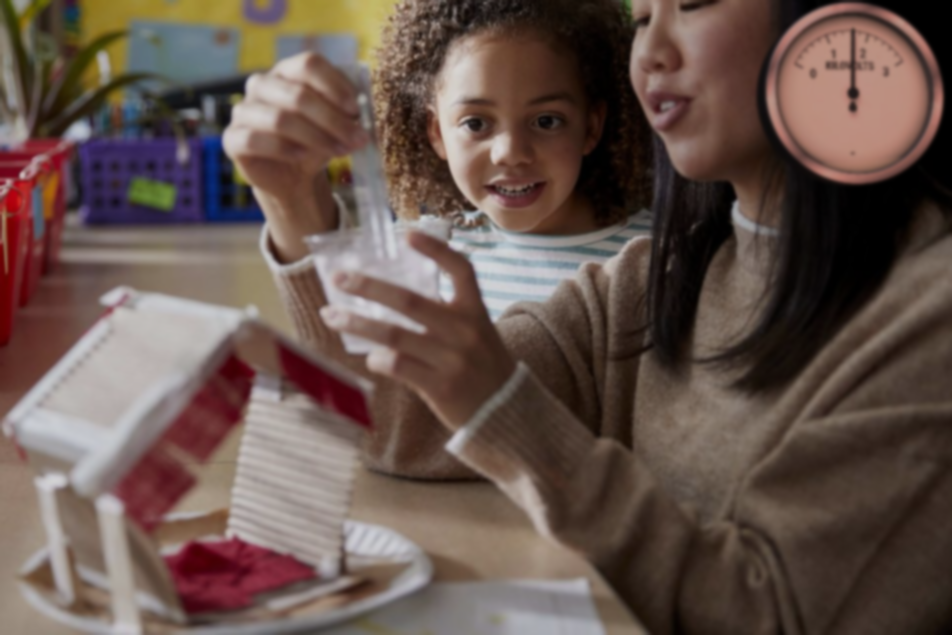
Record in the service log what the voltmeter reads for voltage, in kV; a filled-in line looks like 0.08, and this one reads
1.6
